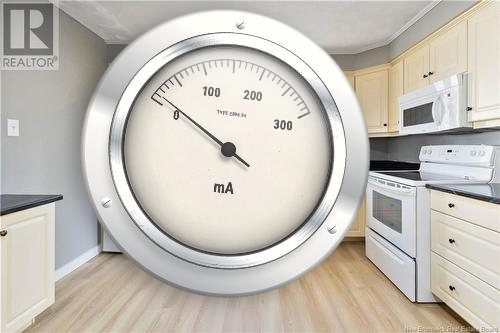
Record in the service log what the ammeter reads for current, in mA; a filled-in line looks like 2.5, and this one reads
10
